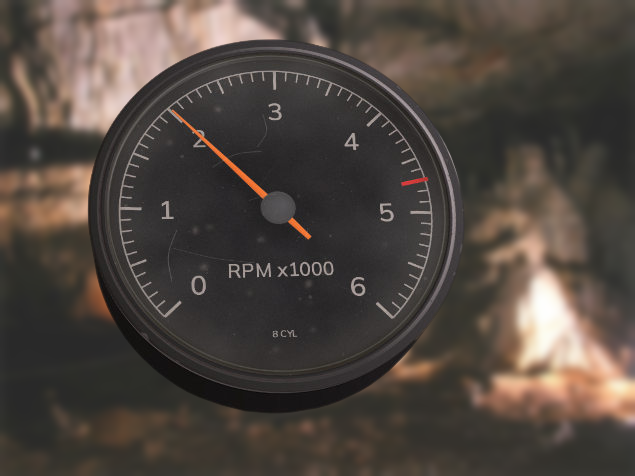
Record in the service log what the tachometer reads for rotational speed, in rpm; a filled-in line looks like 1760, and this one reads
2000
